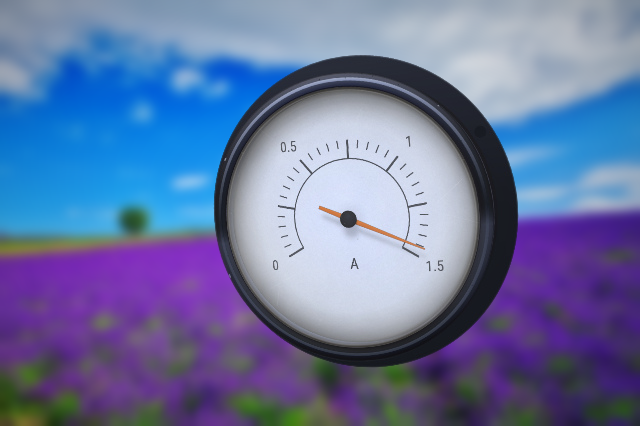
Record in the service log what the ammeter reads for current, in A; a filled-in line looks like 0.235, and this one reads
1.45
